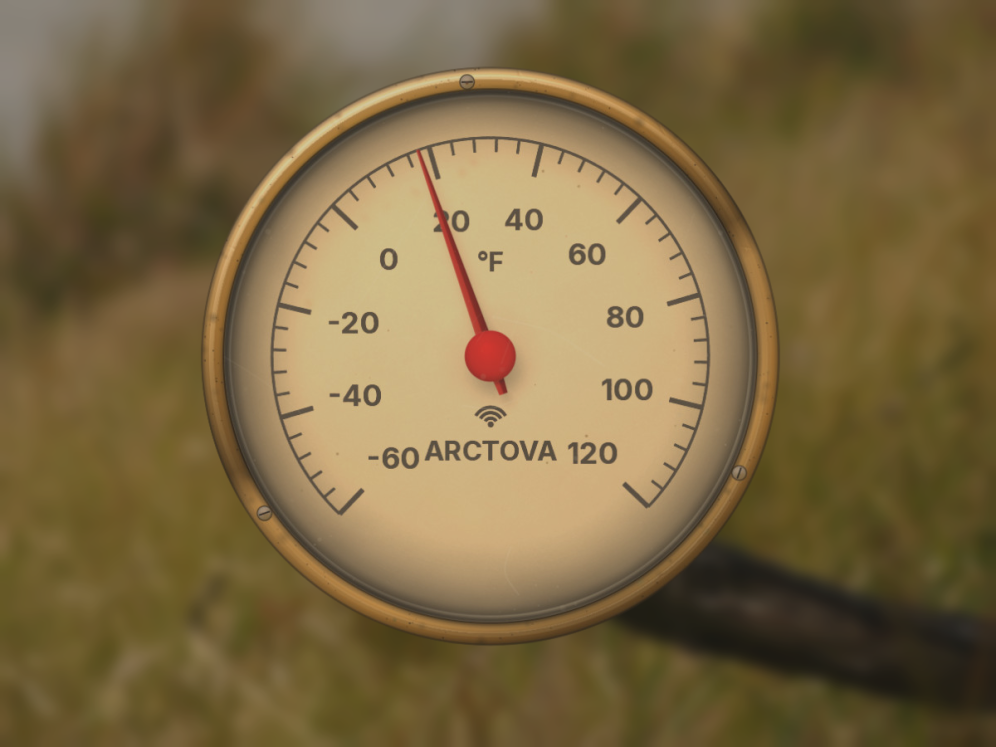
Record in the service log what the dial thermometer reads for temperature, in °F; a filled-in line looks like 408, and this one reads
18
